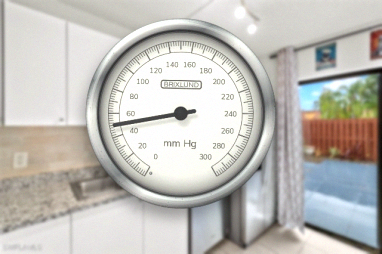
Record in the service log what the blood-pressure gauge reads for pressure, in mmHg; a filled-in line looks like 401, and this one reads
50
